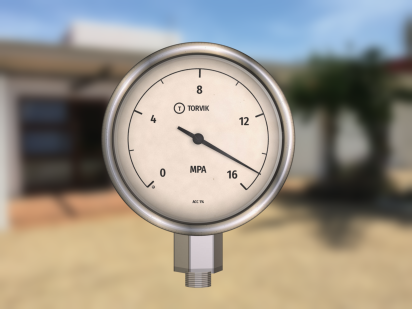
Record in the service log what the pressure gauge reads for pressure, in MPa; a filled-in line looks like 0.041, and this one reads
15
